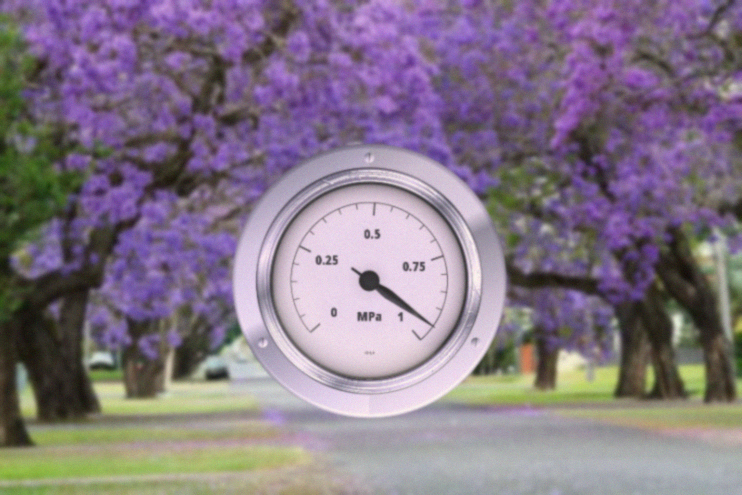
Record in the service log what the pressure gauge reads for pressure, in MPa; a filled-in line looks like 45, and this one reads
0.95
